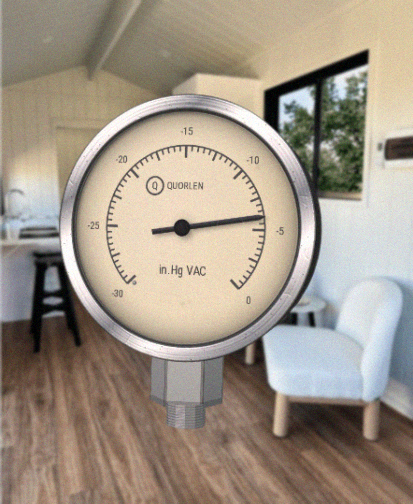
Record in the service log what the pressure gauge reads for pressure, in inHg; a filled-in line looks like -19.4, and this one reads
-6
